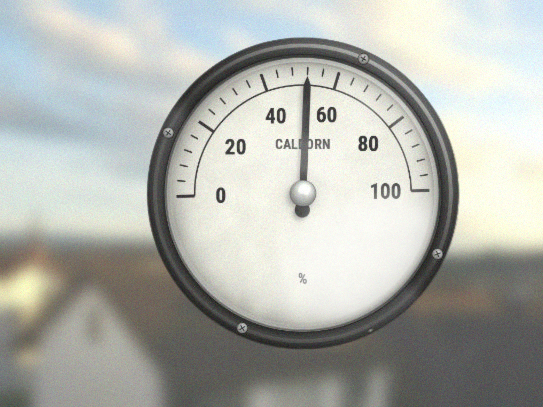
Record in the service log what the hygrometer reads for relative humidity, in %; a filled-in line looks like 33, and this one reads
52
